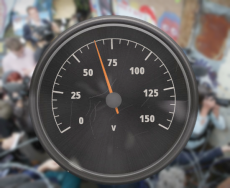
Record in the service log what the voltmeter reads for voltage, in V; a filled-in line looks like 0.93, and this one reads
65
